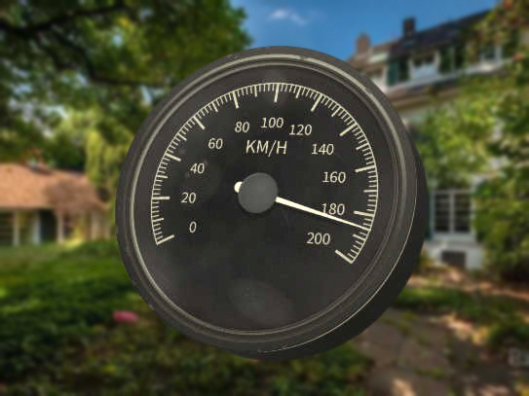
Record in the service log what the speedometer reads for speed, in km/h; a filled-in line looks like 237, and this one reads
186
